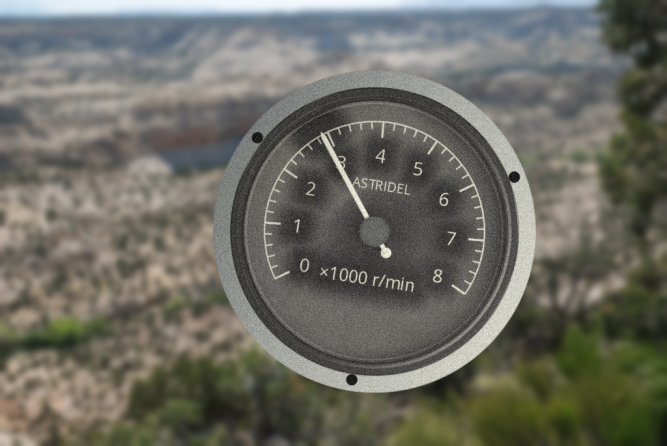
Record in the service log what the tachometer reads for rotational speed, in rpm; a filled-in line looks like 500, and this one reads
2900
